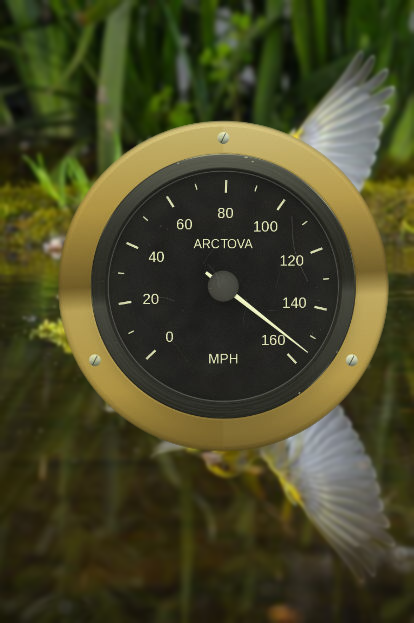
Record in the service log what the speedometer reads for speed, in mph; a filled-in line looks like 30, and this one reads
155
